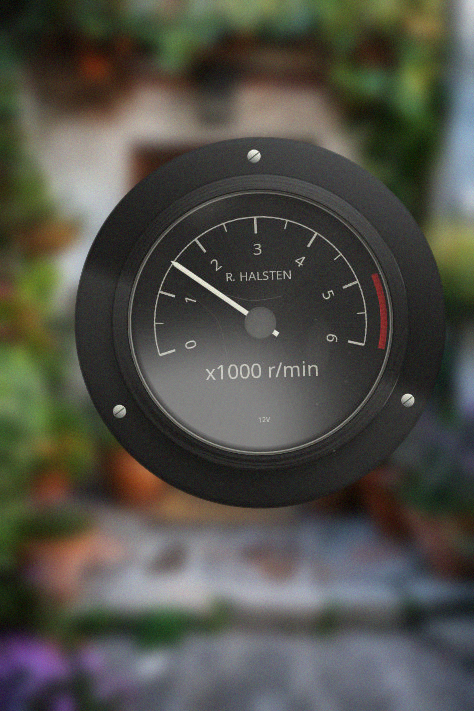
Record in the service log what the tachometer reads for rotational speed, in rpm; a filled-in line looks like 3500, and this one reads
1500
